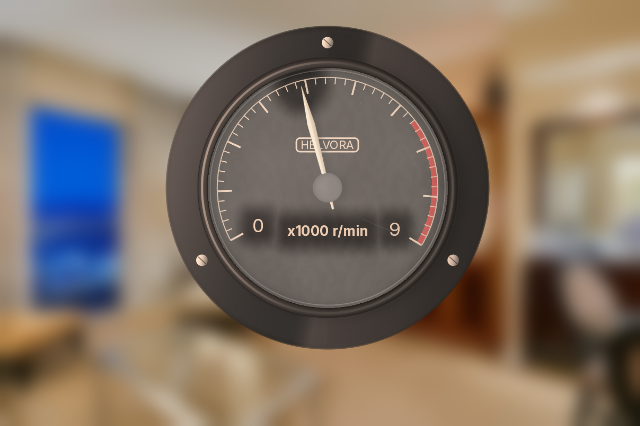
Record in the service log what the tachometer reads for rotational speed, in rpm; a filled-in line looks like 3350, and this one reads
3900
